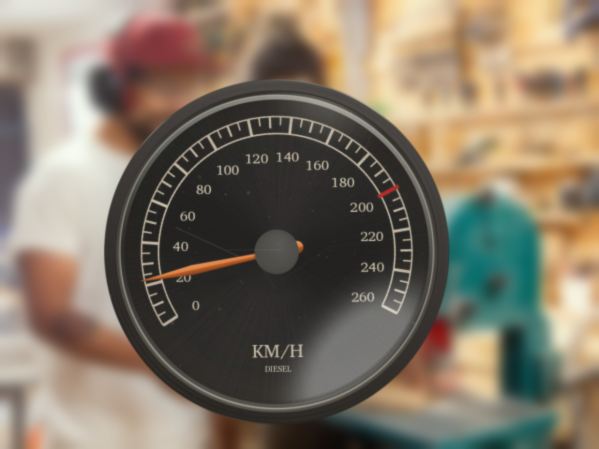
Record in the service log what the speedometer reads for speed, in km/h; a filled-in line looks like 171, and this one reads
22.5
